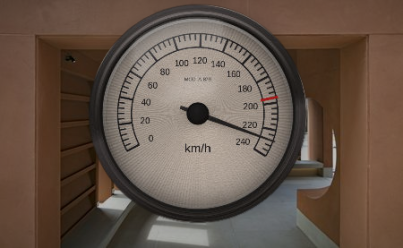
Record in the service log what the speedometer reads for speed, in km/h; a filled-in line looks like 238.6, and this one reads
228
